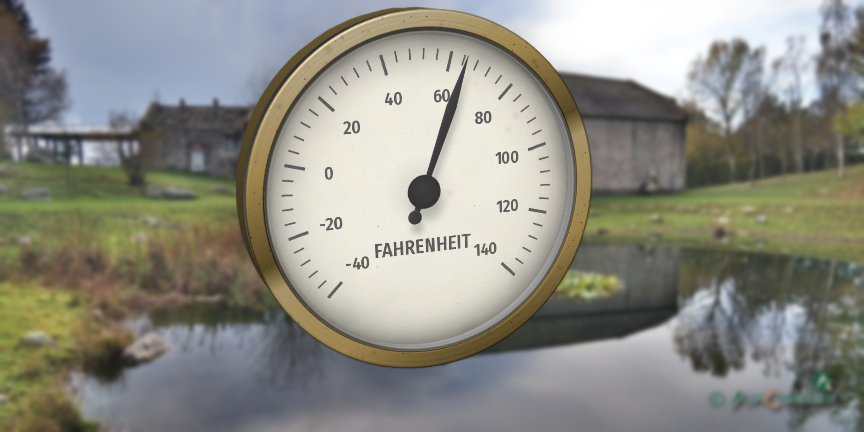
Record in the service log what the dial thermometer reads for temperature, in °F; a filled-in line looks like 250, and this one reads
64
